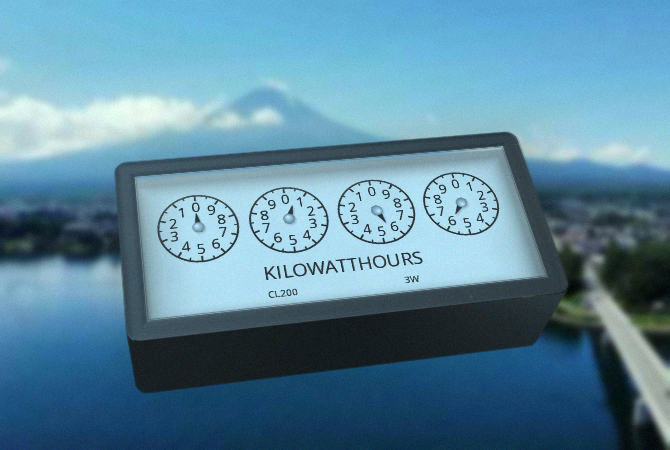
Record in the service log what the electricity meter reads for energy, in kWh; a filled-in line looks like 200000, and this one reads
56
